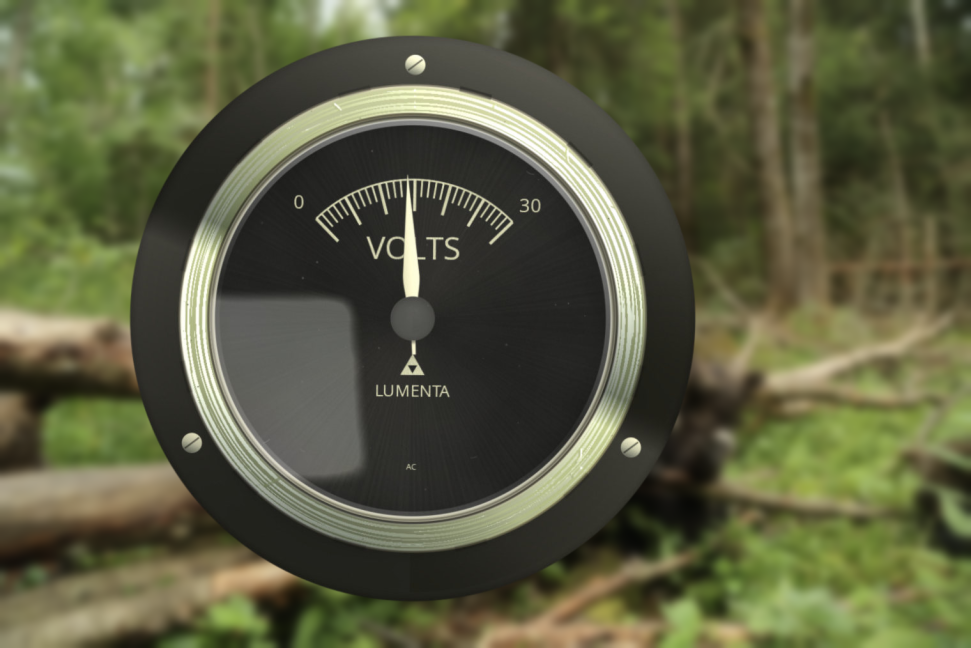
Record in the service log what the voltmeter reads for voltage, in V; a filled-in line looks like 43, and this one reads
14
